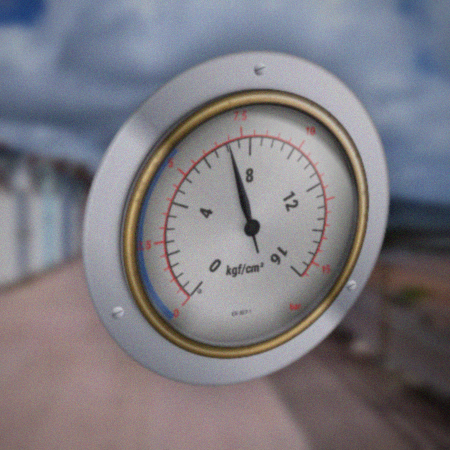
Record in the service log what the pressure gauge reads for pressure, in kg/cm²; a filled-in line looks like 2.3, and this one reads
7
